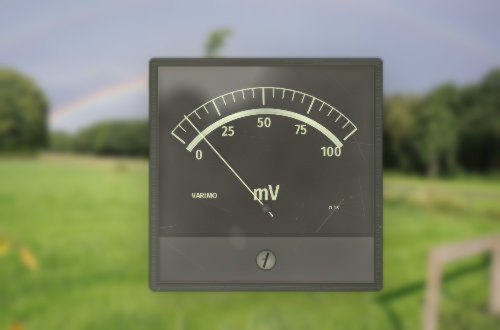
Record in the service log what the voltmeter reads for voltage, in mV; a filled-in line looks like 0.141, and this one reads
10
